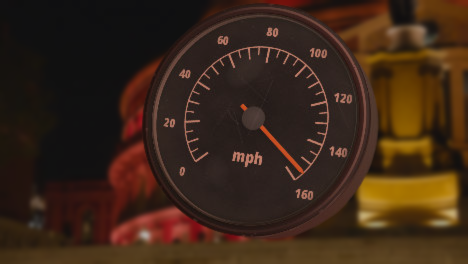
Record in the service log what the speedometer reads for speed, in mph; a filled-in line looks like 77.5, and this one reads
155
